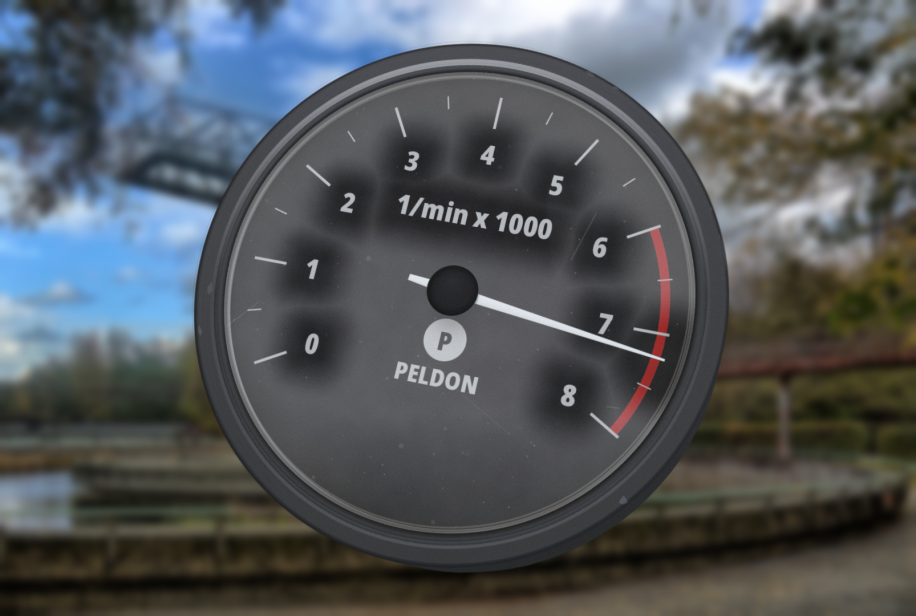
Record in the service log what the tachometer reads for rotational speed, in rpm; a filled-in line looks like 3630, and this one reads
7250
